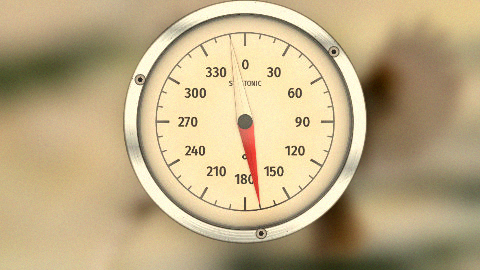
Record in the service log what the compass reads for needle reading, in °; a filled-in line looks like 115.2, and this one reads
170
